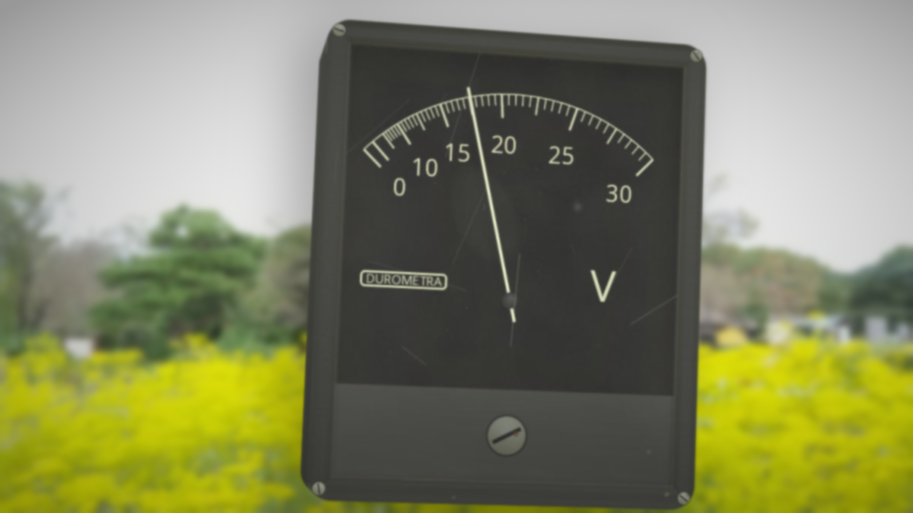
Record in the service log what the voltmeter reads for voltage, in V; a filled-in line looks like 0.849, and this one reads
17.5
